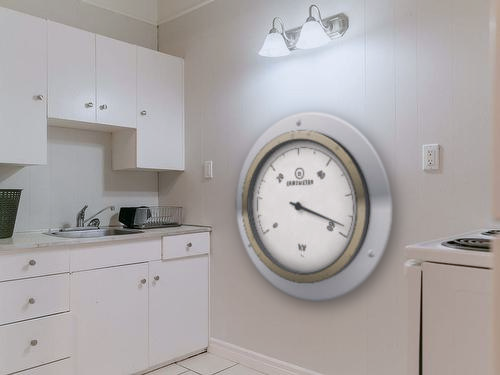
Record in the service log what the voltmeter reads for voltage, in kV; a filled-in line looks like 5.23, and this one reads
57.5
